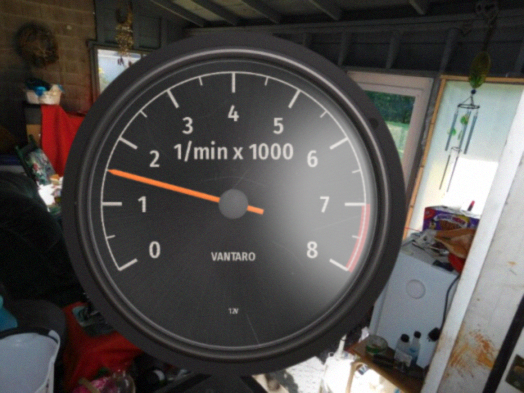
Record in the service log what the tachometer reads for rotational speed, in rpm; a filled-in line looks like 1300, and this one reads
1500
